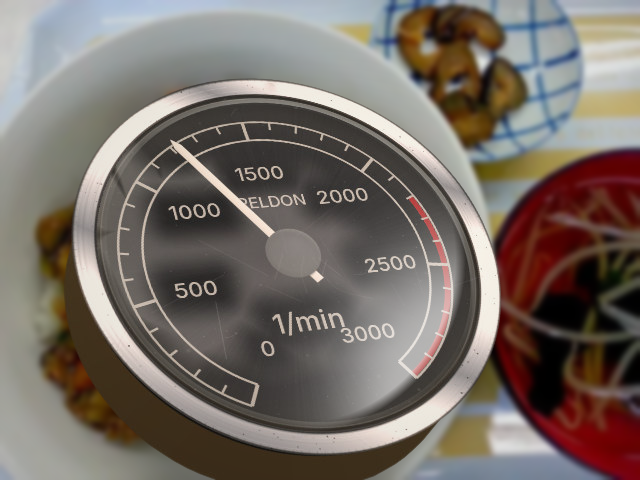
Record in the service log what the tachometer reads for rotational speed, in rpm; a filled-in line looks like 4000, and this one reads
1200
